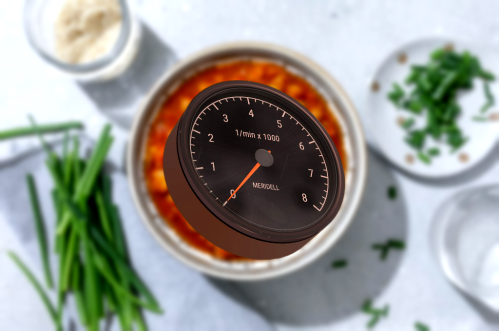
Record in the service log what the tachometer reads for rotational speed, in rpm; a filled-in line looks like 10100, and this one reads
0
